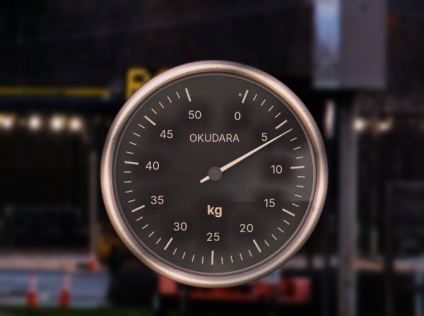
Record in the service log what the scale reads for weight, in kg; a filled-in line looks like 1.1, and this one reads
6
